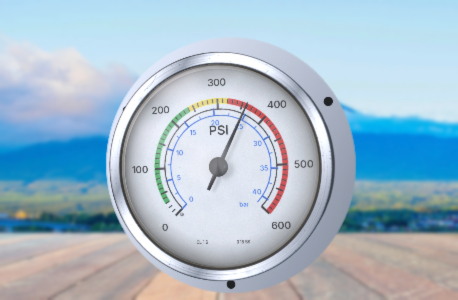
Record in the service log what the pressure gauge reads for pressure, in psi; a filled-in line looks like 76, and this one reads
360
